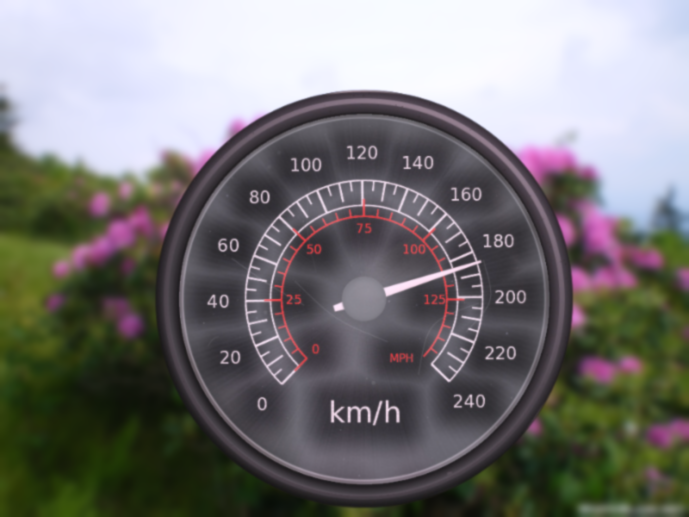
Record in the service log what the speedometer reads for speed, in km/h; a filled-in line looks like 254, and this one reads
185
